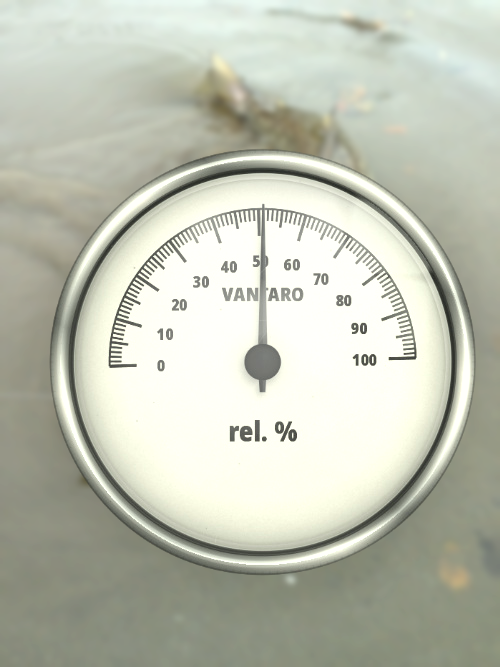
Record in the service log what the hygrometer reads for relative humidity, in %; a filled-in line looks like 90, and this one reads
51
